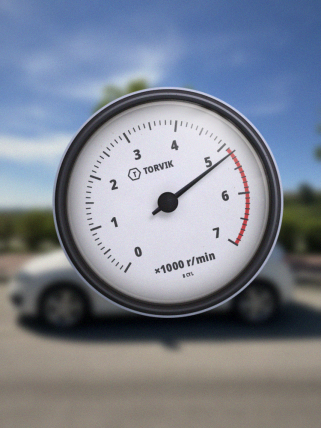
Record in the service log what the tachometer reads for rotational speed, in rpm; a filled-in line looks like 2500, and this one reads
5200
